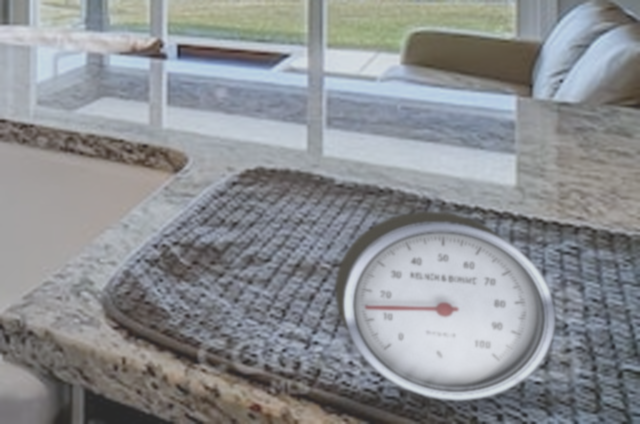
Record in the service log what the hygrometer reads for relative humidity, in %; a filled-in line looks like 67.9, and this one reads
15
